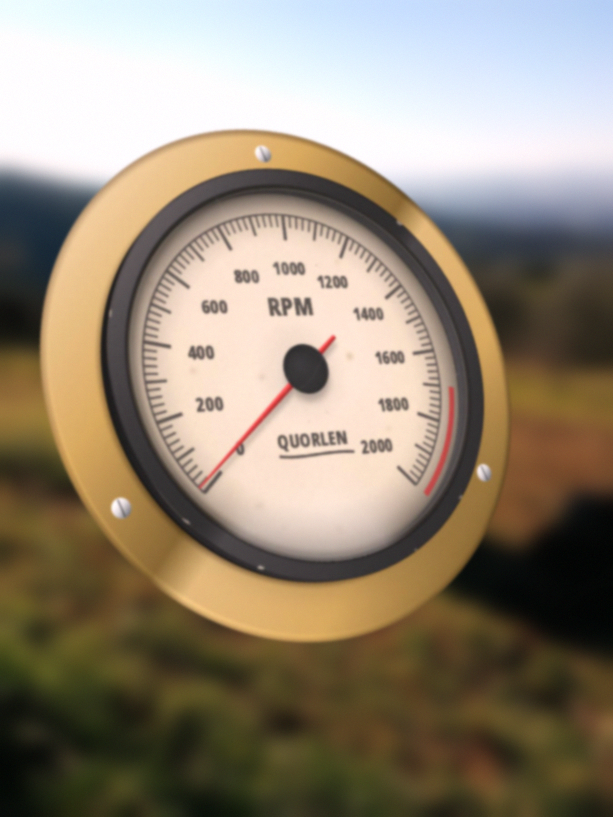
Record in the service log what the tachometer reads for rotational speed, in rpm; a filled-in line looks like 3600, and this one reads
20
